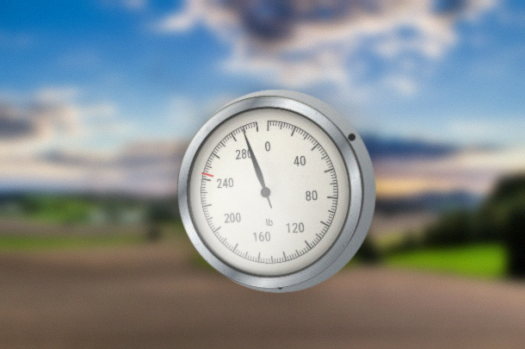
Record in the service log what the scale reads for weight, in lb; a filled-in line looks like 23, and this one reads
290
